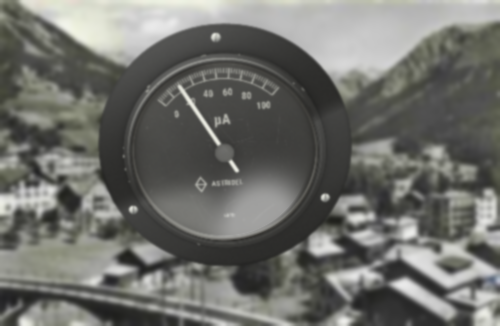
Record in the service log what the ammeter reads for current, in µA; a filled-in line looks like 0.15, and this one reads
20
